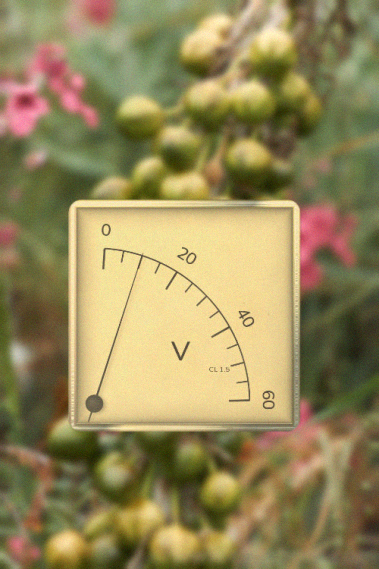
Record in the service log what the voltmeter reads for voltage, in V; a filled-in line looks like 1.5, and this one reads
10
